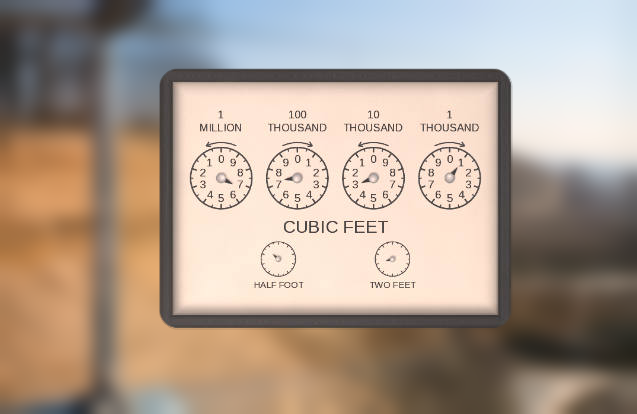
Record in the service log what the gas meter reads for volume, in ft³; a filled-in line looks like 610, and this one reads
673100
